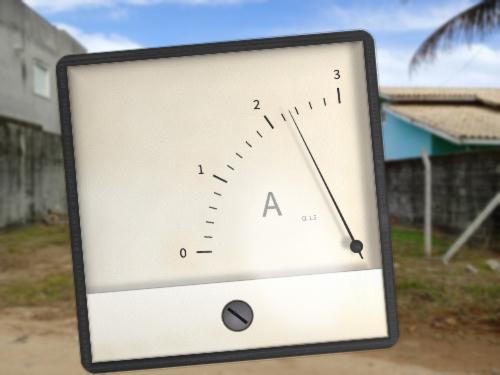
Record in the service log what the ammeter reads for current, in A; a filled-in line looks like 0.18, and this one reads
2.3
